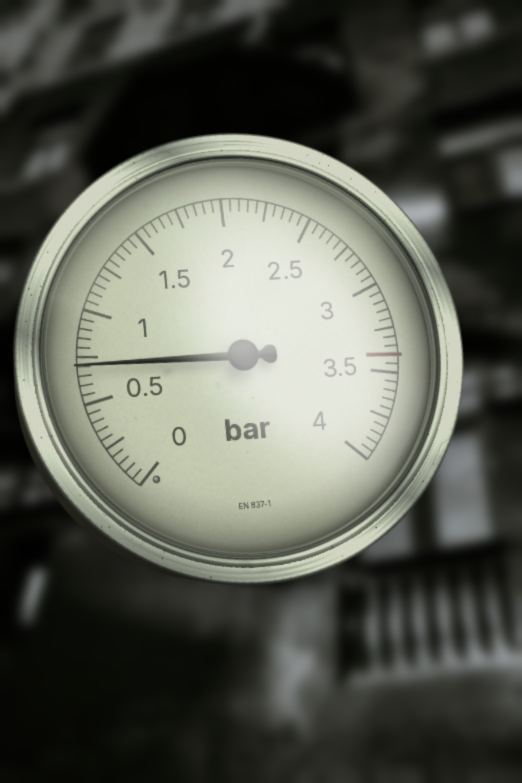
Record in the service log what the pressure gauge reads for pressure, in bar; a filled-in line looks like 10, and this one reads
0.7
